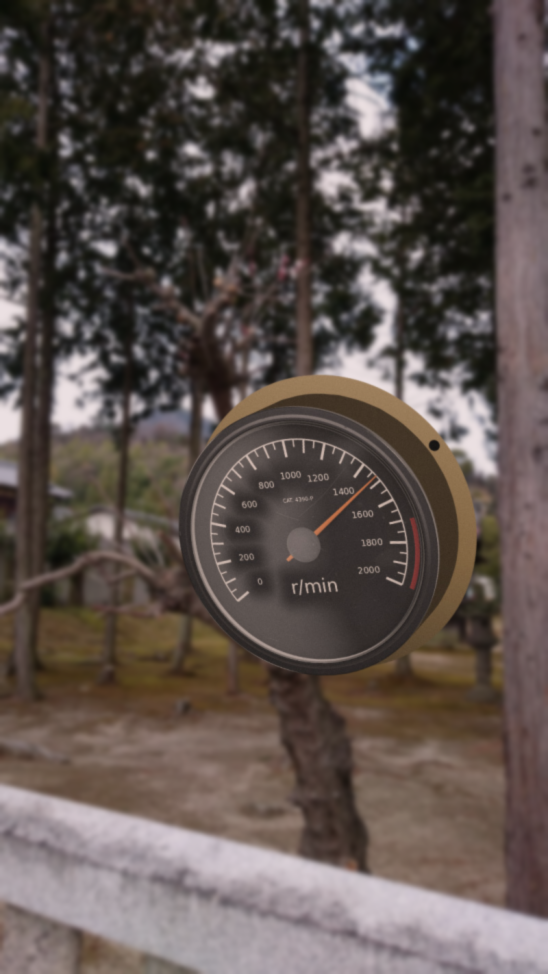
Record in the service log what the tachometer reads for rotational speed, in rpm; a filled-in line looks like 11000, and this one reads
1475
